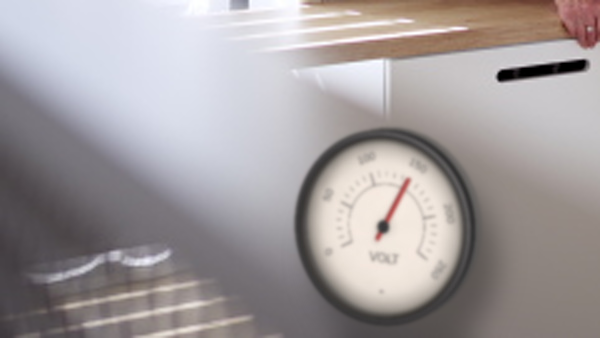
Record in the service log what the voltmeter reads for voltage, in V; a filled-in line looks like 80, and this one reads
150
